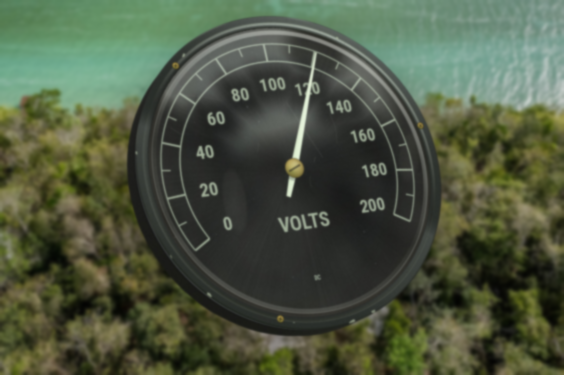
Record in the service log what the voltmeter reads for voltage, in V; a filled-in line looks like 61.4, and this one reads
120
